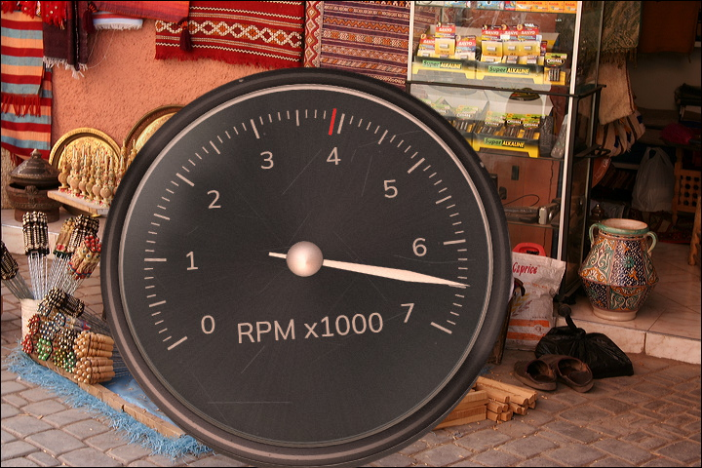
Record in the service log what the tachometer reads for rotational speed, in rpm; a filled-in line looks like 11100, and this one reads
6500
